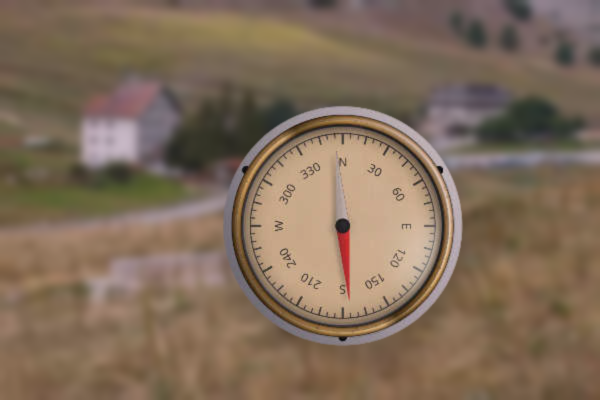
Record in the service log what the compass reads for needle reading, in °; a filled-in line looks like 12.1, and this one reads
175
